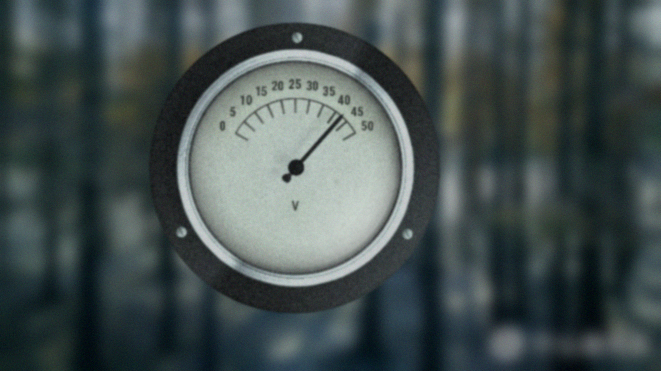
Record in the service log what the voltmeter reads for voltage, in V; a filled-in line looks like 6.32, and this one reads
42.5
